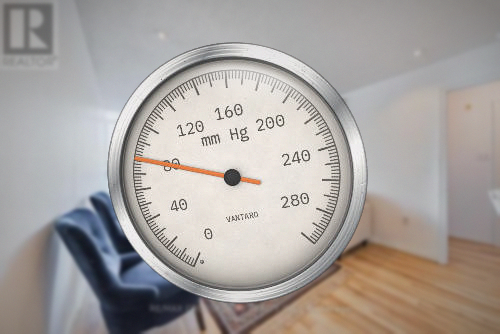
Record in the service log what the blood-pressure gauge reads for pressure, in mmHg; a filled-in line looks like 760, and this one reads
80
